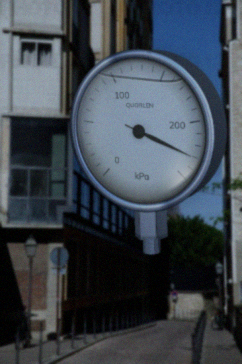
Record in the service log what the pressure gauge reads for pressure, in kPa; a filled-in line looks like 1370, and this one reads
230
